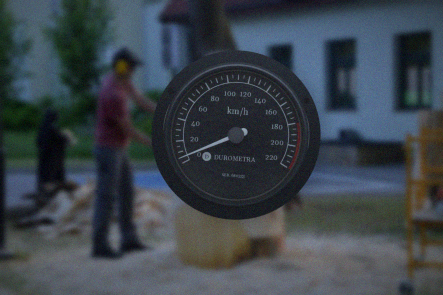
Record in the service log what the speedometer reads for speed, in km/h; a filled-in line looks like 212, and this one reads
5
